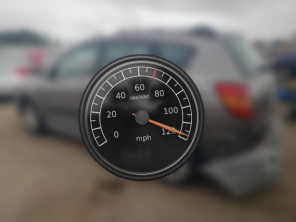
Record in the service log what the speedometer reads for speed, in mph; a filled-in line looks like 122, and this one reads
117.5
